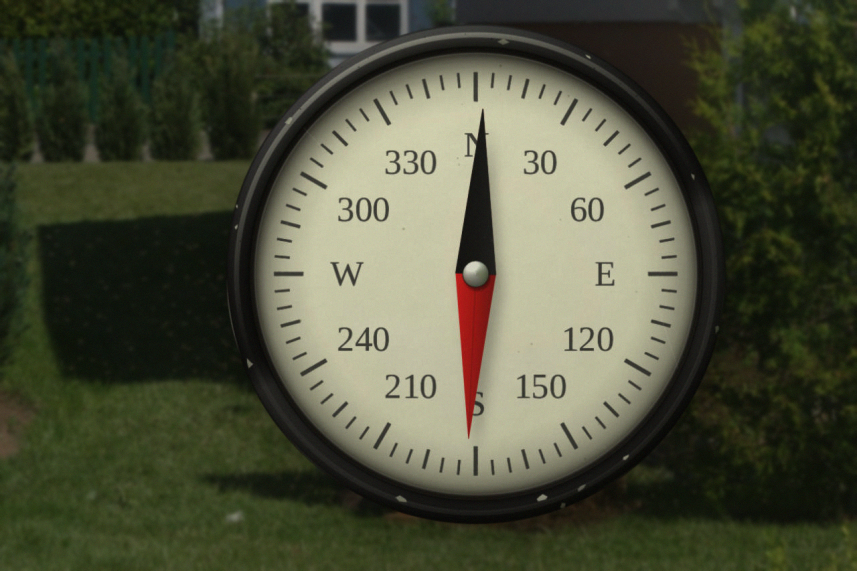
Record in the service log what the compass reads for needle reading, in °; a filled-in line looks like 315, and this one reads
182.5
